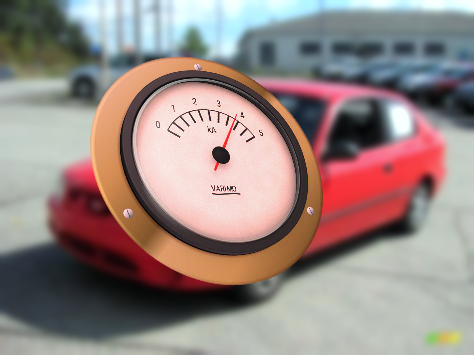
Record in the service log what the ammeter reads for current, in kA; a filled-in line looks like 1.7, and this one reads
3.75
